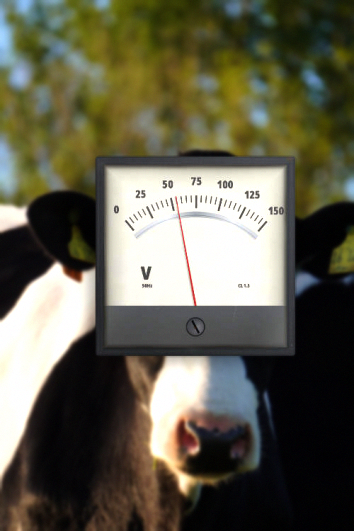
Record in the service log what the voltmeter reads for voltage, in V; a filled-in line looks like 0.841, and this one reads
55
